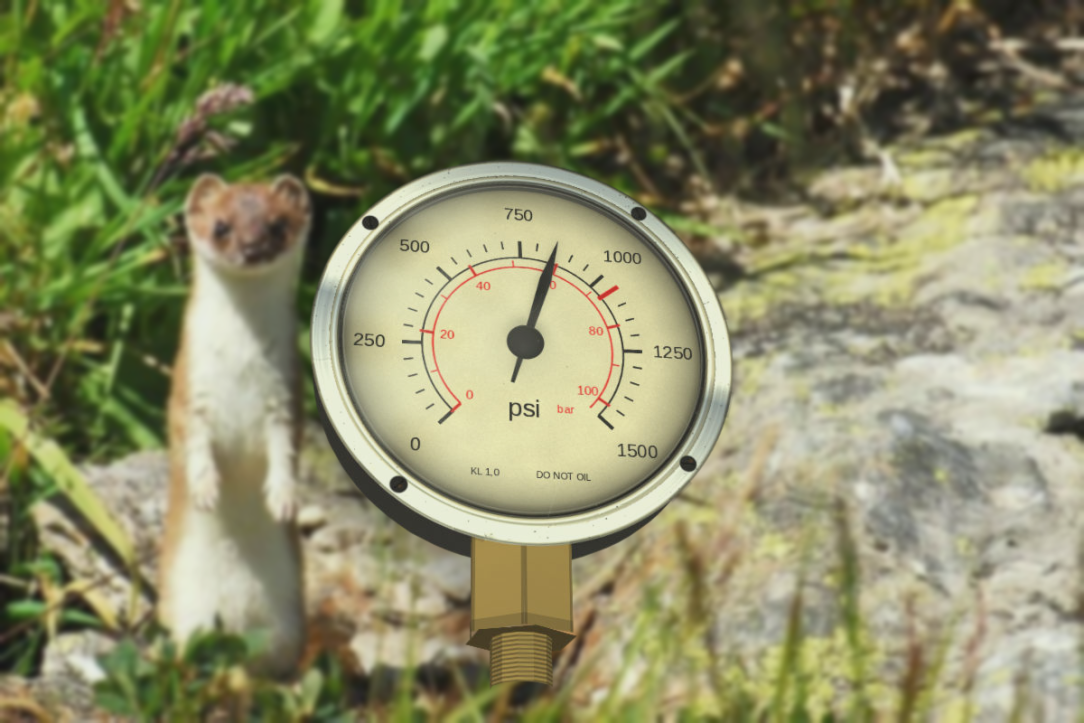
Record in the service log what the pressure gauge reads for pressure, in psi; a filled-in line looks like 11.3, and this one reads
850
